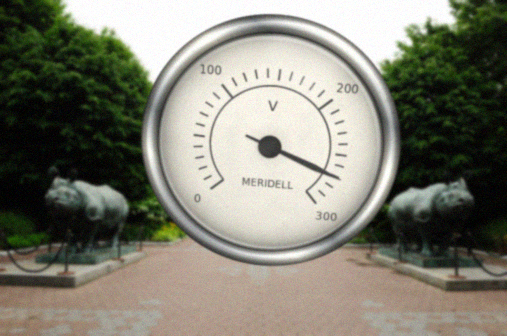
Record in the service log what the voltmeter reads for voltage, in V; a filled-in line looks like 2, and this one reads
270
